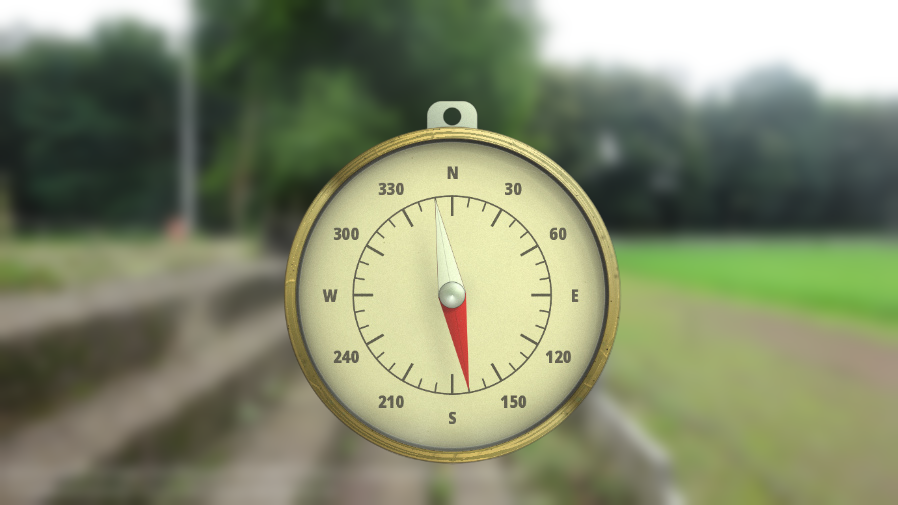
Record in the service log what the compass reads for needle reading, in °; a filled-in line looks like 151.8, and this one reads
170
